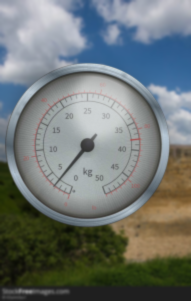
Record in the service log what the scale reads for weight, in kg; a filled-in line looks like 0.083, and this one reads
3
